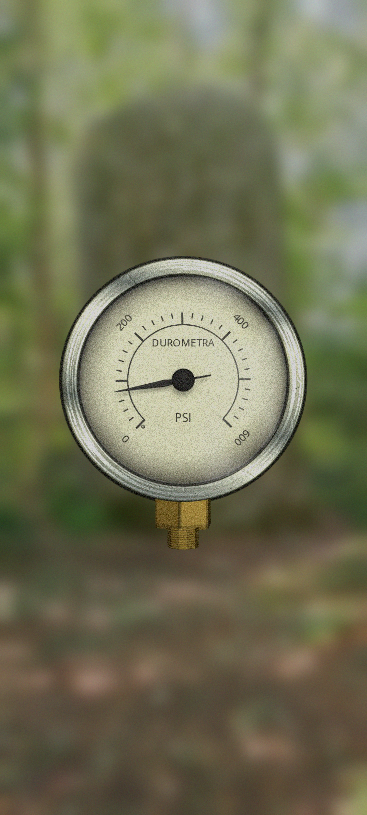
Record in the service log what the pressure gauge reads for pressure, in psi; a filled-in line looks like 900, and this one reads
80
